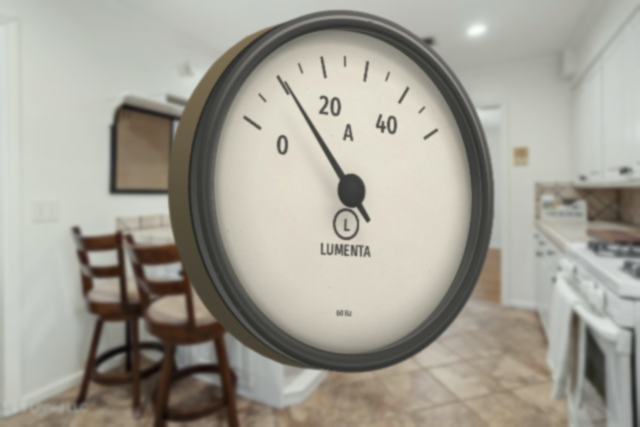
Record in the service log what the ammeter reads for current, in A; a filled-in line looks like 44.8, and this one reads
10
